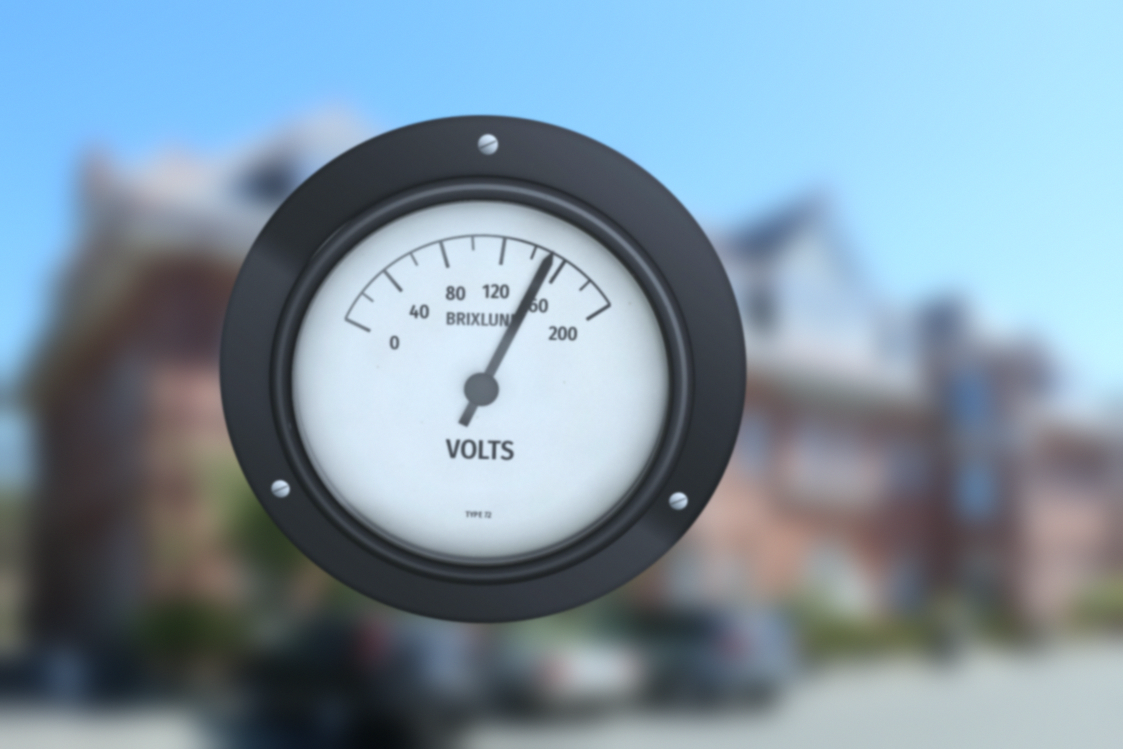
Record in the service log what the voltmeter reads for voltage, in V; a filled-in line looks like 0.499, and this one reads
150
